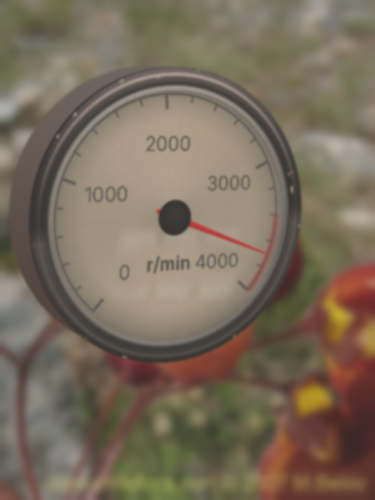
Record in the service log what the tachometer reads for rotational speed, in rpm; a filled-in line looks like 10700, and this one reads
3700
